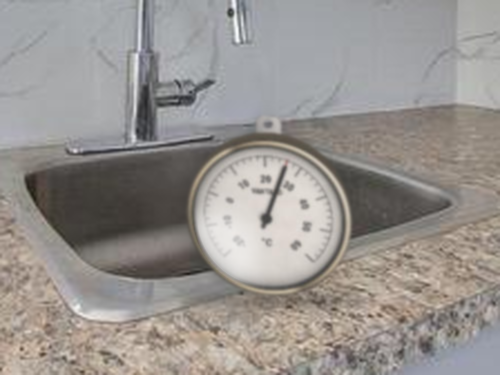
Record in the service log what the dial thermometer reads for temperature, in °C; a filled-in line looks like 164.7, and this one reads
26
